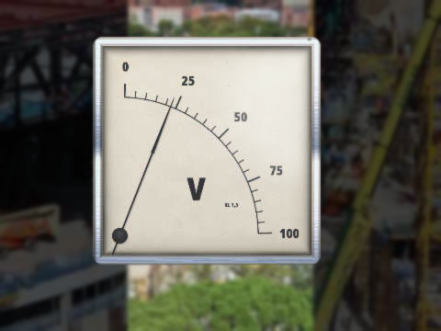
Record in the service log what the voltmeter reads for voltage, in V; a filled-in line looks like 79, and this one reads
22.5
